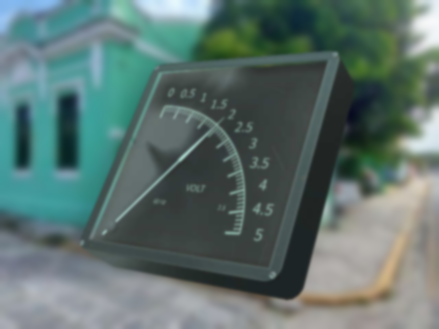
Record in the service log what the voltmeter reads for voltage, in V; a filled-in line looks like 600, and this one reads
2
